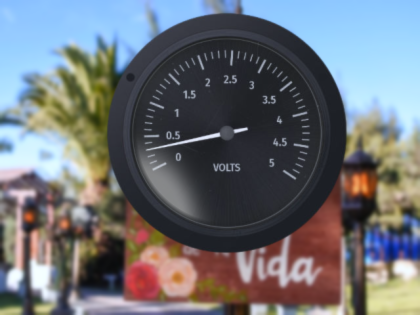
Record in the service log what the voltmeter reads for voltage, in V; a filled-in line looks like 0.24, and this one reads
0.3
